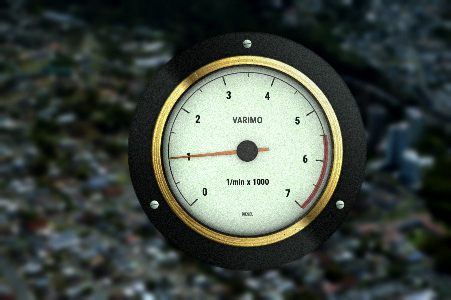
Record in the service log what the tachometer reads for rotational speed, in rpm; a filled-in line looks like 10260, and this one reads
1000
